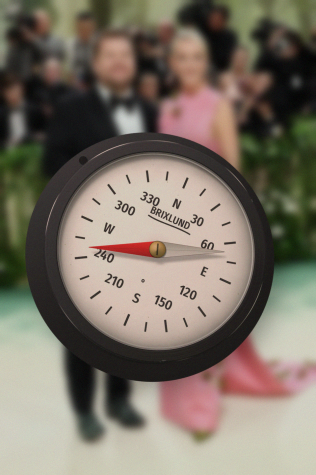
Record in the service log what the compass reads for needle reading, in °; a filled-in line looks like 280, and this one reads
247.5
